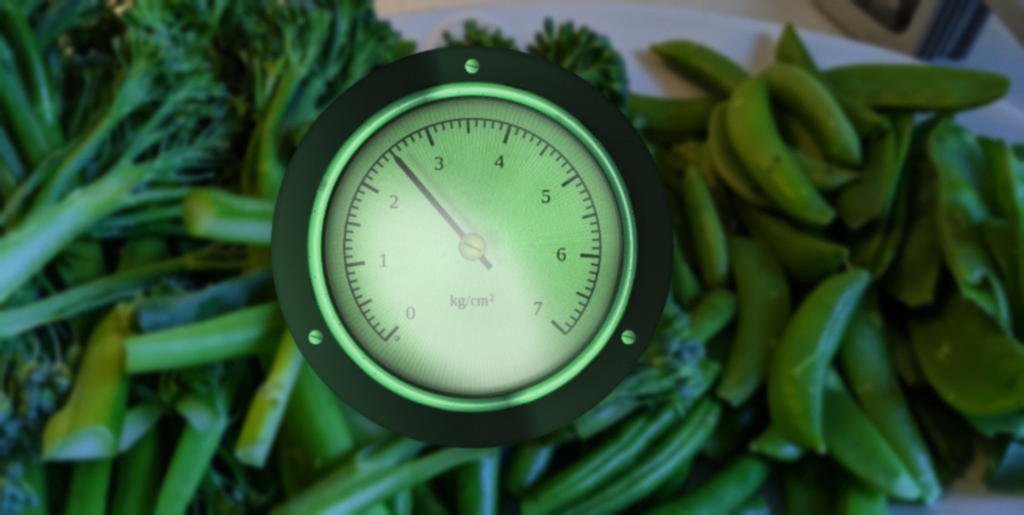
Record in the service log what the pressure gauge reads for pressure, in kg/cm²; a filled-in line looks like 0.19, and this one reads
2.5
